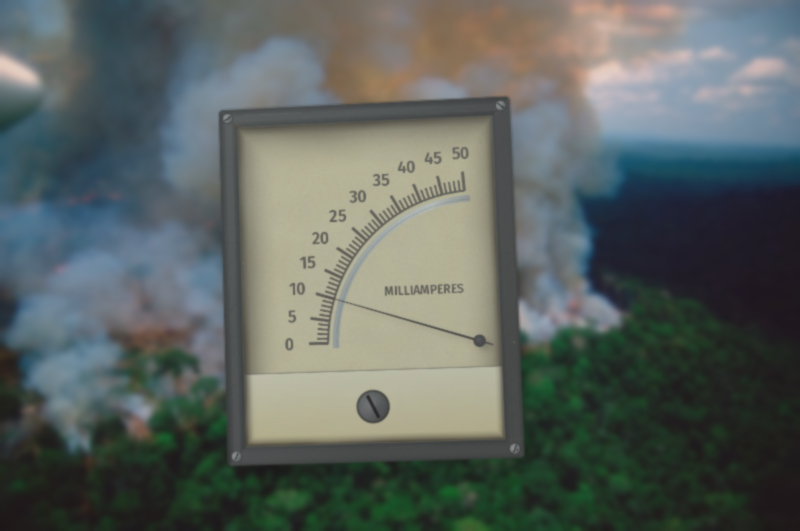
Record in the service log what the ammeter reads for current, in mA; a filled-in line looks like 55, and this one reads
10
